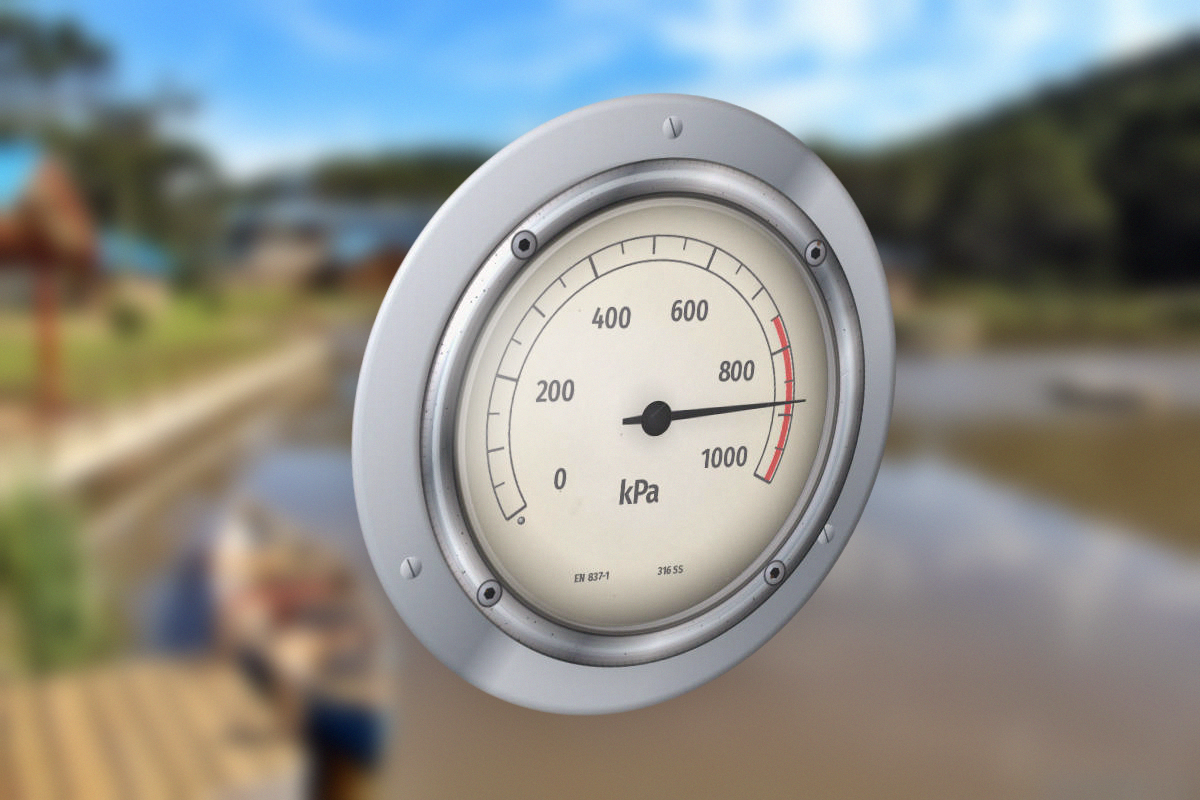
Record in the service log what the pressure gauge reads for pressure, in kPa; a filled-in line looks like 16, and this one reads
875
